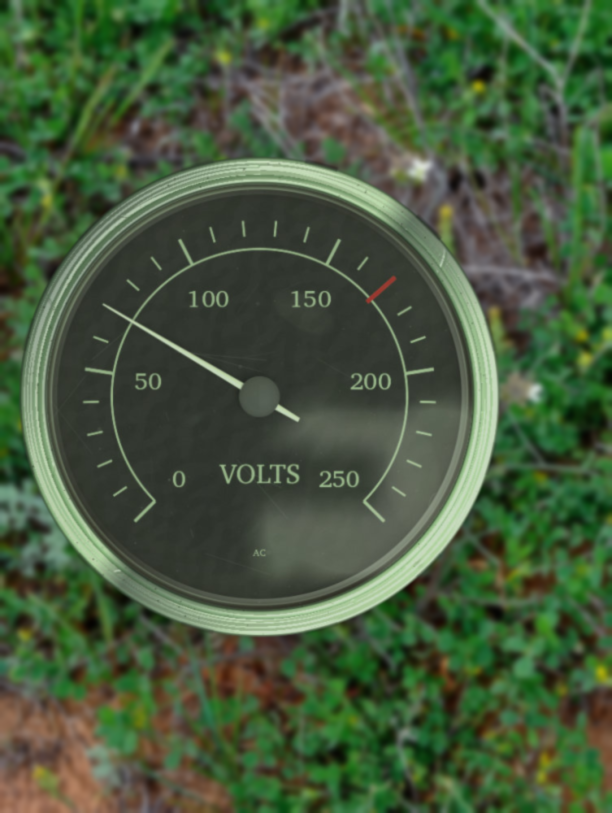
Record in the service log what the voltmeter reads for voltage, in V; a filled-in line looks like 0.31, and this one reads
70
